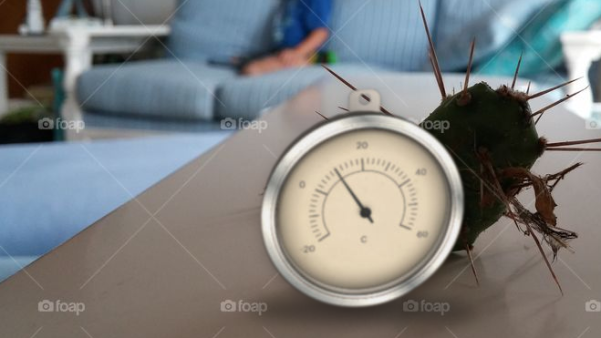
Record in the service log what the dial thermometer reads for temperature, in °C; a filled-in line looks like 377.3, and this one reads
10
